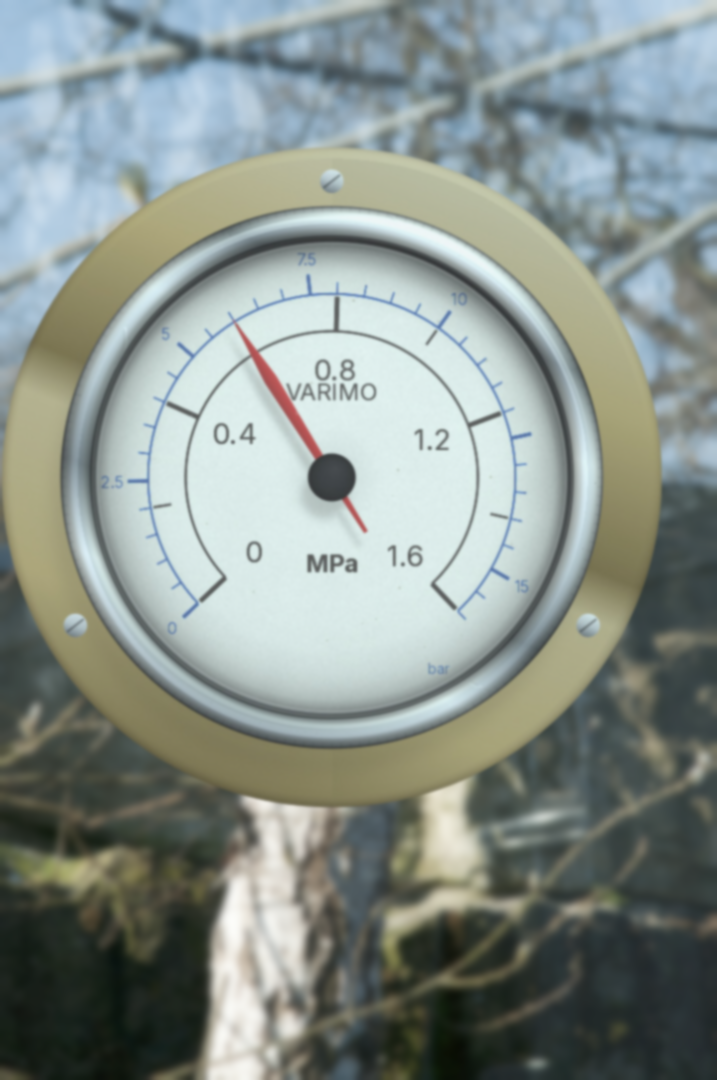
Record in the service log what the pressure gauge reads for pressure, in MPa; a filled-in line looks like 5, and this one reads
0.6
